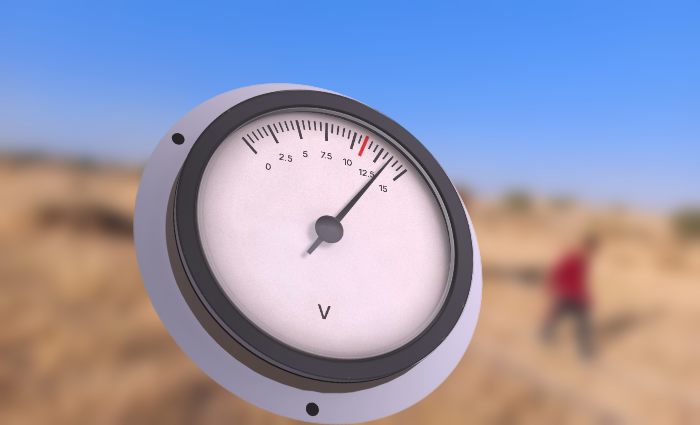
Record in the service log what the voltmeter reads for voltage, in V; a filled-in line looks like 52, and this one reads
13.5
